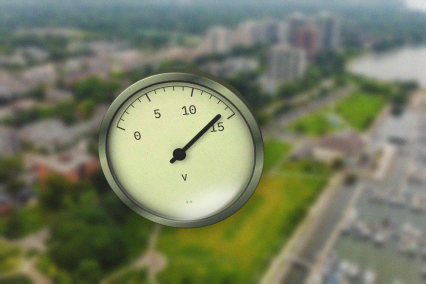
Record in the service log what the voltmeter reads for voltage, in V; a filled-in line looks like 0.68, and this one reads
14
